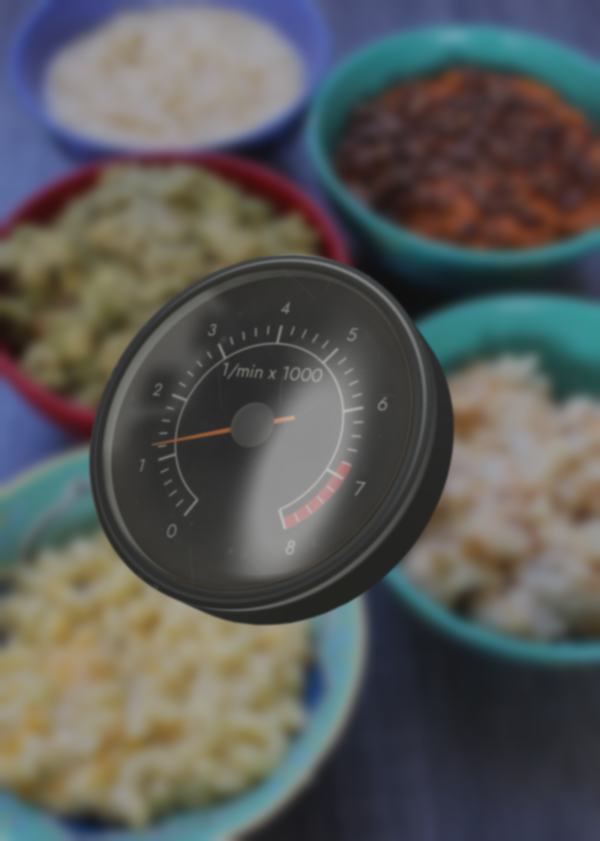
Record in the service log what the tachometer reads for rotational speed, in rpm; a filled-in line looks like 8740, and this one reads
1200
